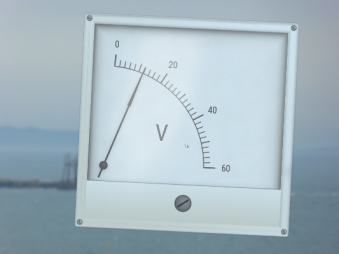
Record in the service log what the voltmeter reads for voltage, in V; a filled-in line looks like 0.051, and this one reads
12
